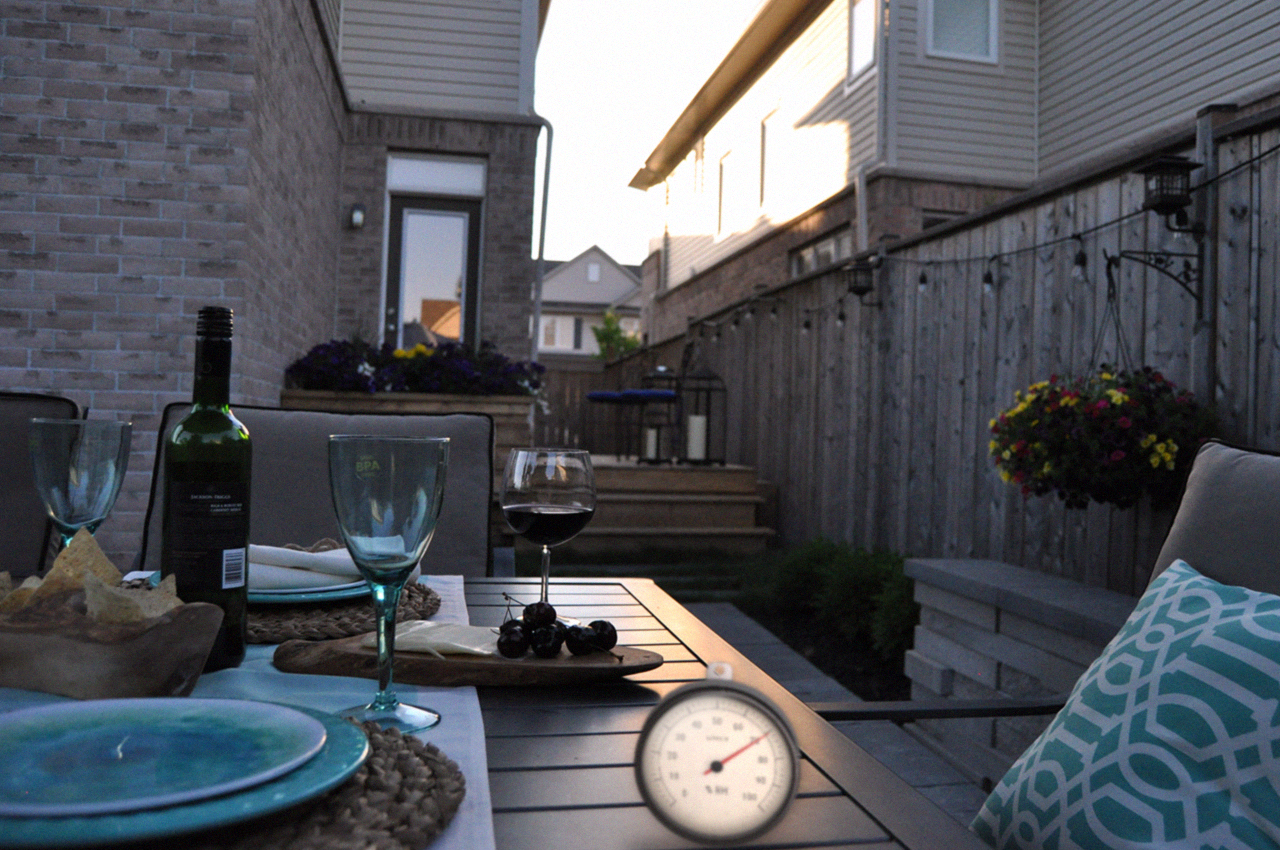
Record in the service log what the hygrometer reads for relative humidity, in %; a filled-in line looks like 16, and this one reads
70
